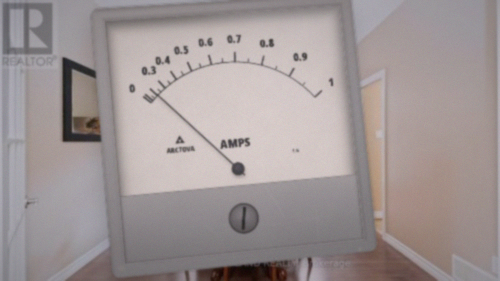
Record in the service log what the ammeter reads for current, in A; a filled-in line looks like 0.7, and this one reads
0.2
